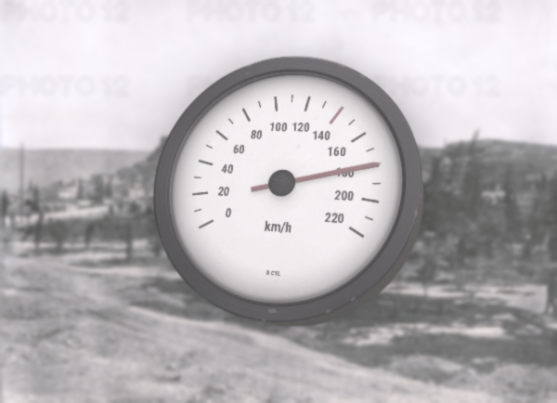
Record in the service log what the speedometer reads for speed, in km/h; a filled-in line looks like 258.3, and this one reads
180
